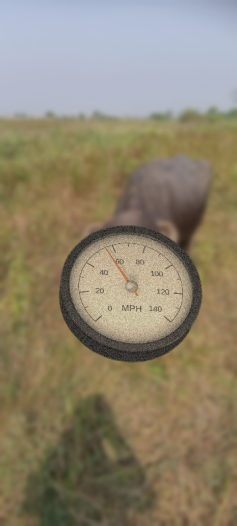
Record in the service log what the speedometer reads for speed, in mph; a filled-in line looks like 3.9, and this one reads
55
